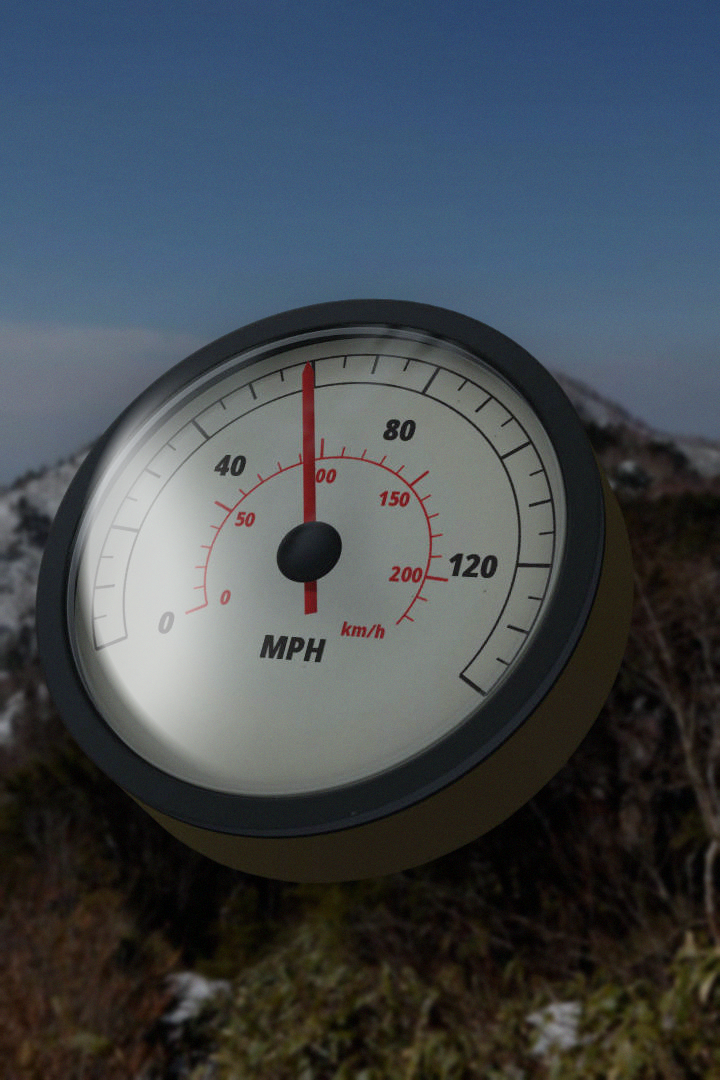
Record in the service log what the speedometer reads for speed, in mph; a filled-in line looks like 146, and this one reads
60
